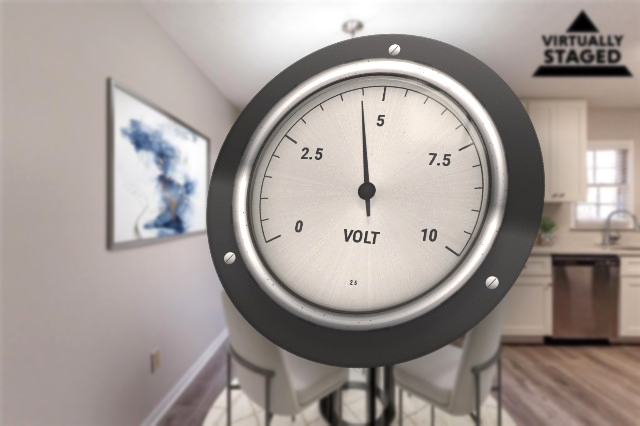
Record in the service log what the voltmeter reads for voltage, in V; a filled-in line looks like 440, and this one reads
4.5
